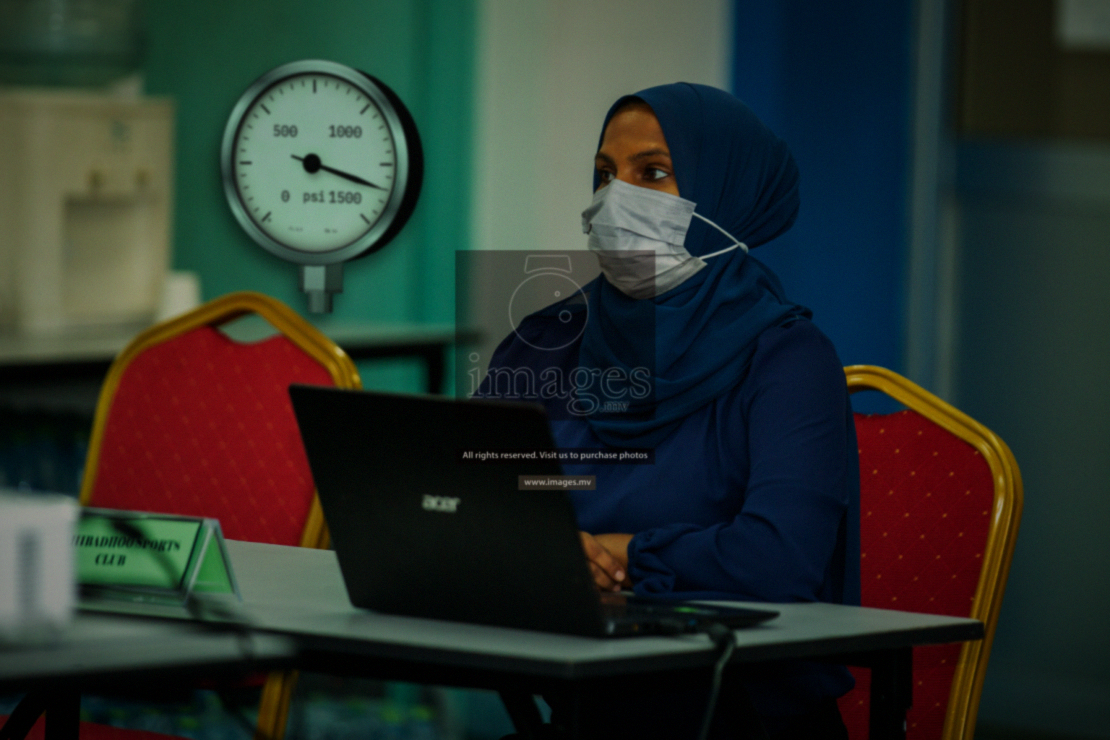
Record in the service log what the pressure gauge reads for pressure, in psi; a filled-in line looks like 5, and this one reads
1350
